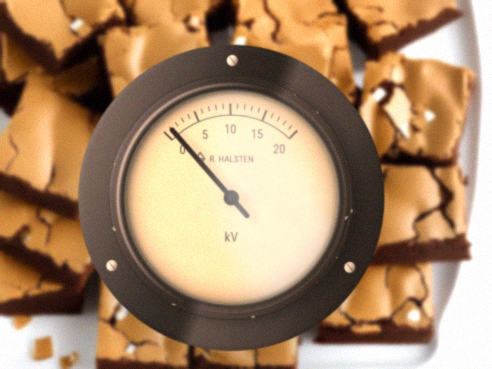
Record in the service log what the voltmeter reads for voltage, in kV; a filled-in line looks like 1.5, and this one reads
1
